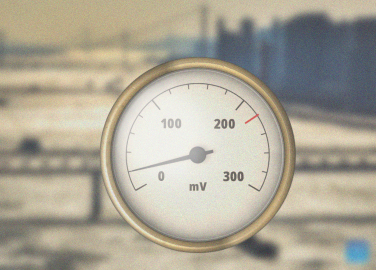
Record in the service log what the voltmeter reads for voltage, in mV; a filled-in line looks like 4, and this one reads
20
